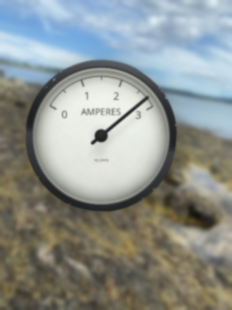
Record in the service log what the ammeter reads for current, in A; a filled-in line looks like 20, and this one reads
2.75
